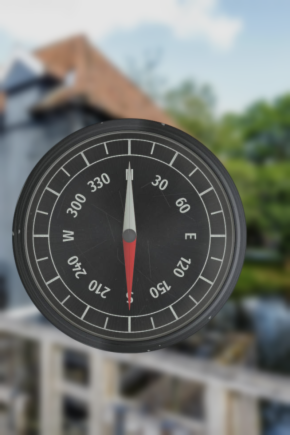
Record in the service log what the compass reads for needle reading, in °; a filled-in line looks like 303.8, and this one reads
180
